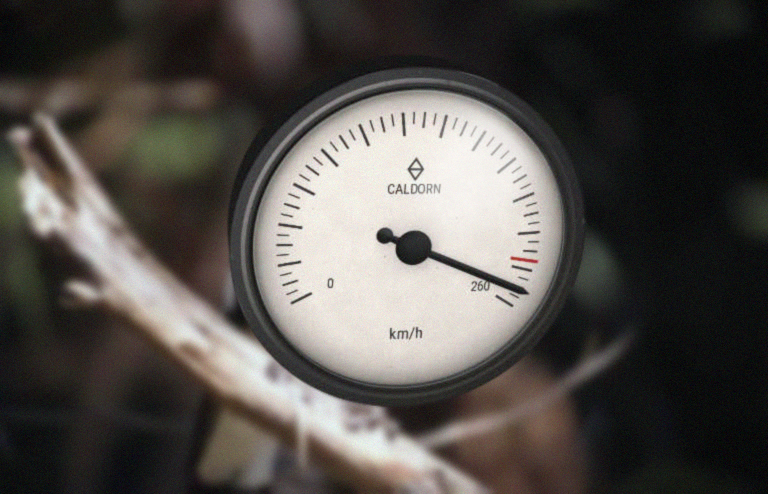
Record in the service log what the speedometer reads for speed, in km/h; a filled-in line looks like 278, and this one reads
250
